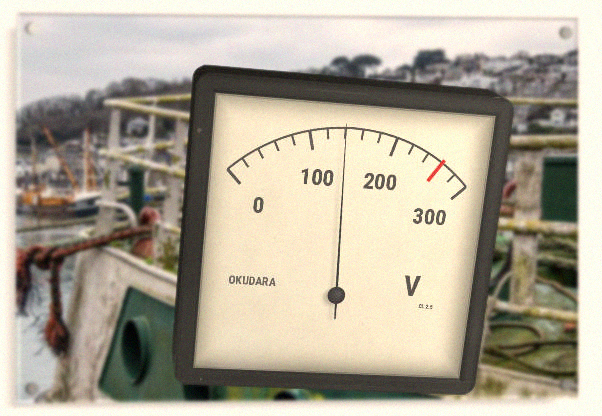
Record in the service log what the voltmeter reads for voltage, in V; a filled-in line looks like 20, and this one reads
140
